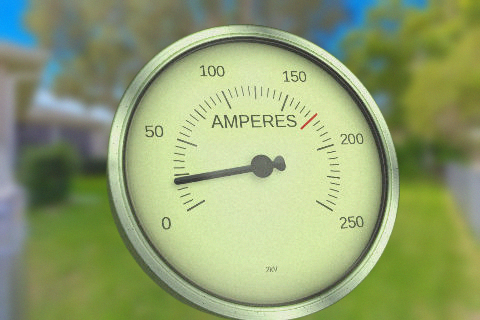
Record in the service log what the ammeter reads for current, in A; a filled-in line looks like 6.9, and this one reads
20
